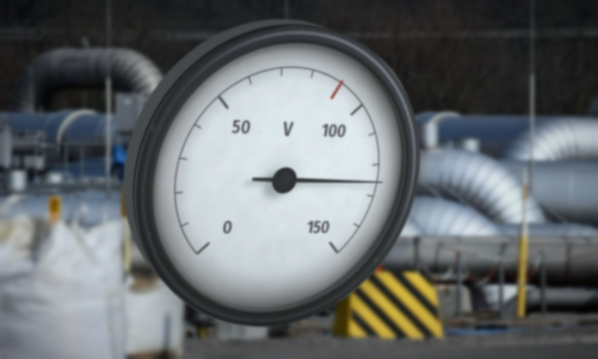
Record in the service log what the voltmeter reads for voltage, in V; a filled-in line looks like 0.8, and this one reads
125
